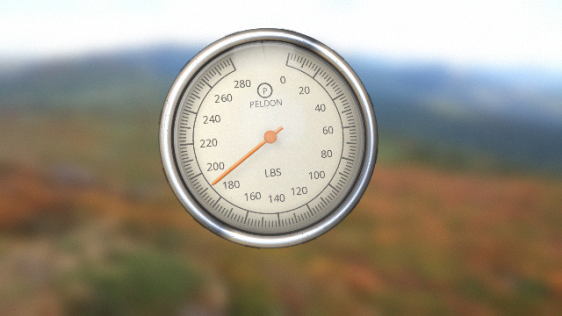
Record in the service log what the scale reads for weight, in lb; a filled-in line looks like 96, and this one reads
190
